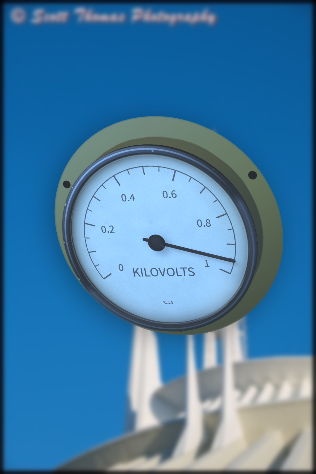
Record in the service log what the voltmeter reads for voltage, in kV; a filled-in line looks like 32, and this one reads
0.95
